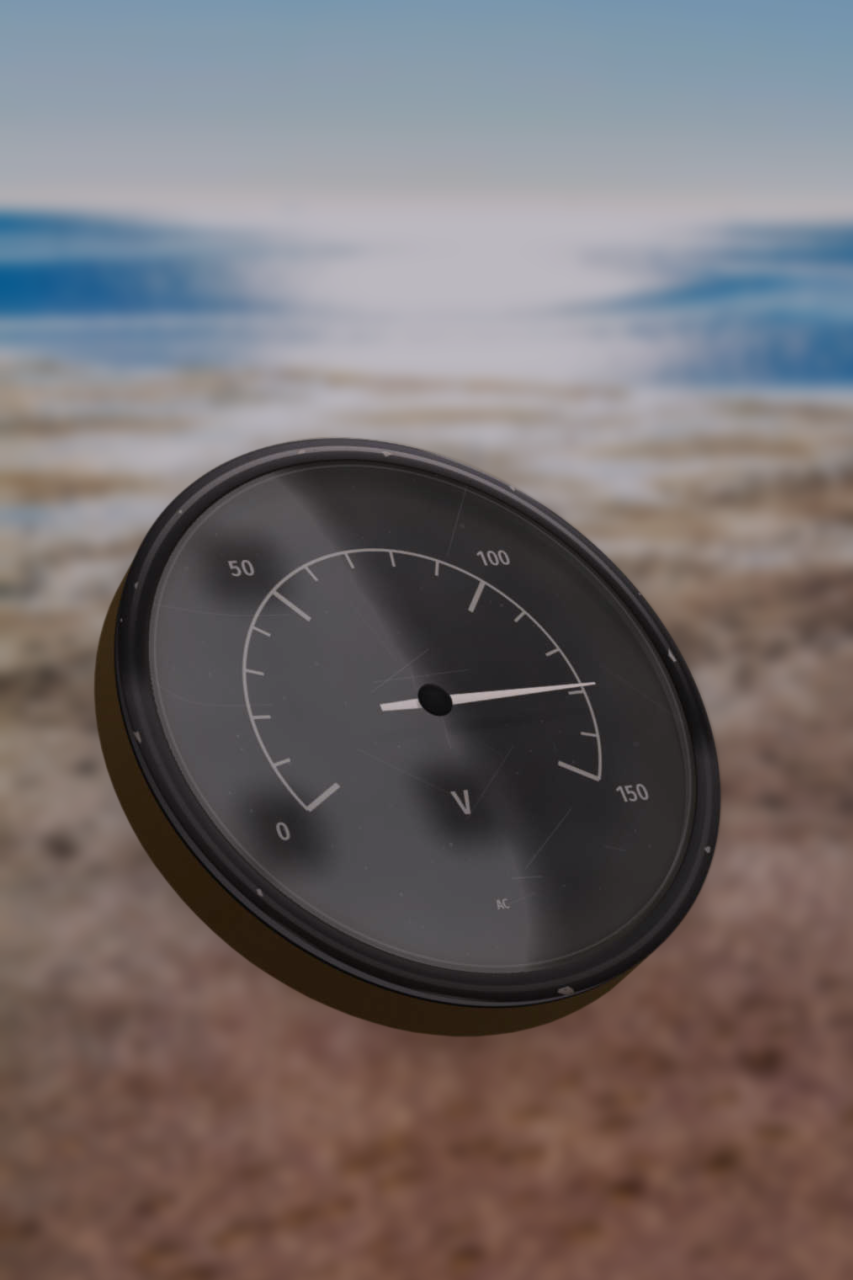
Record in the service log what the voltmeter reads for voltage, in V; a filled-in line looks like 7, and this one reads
130
